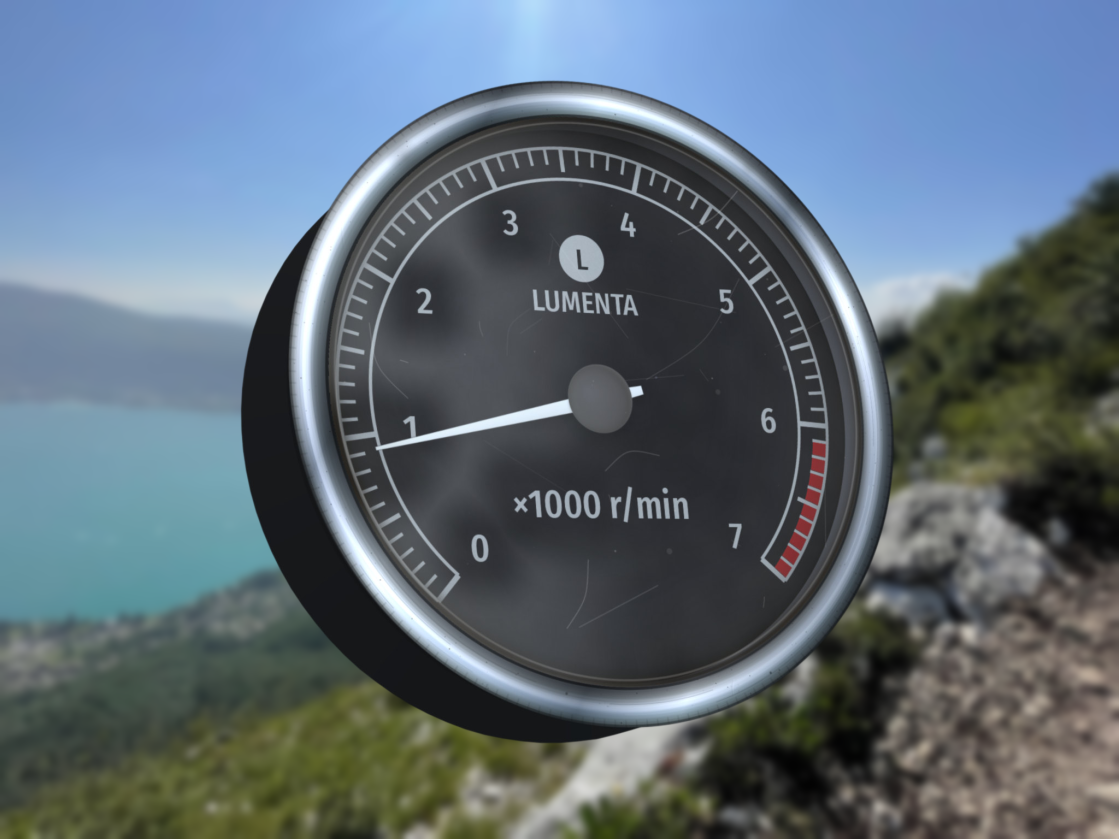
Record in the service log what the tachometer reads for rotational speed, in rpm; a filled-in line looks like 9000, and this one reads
900
